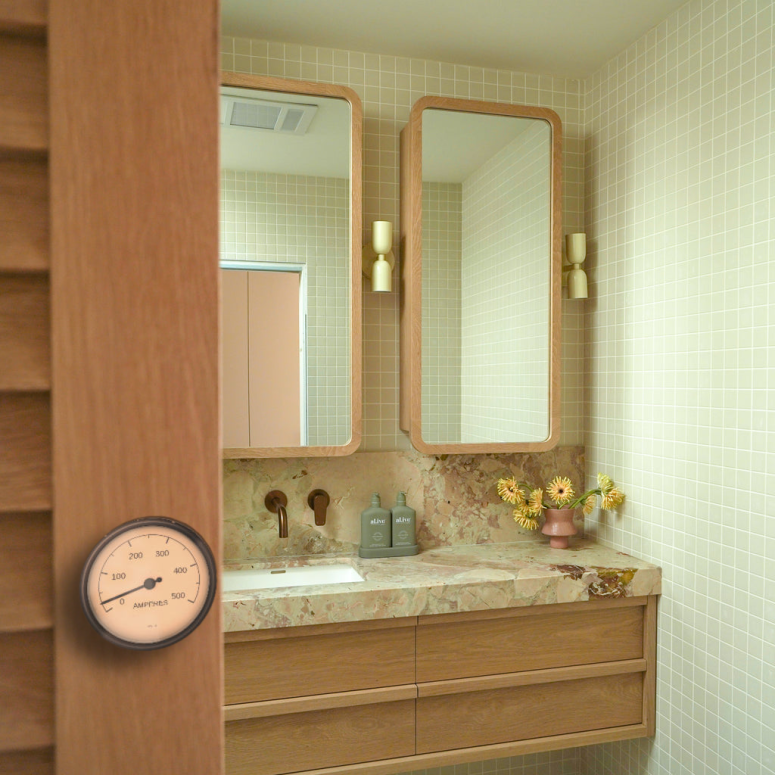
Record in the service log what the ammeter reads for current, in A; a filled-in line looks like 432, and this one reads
25
